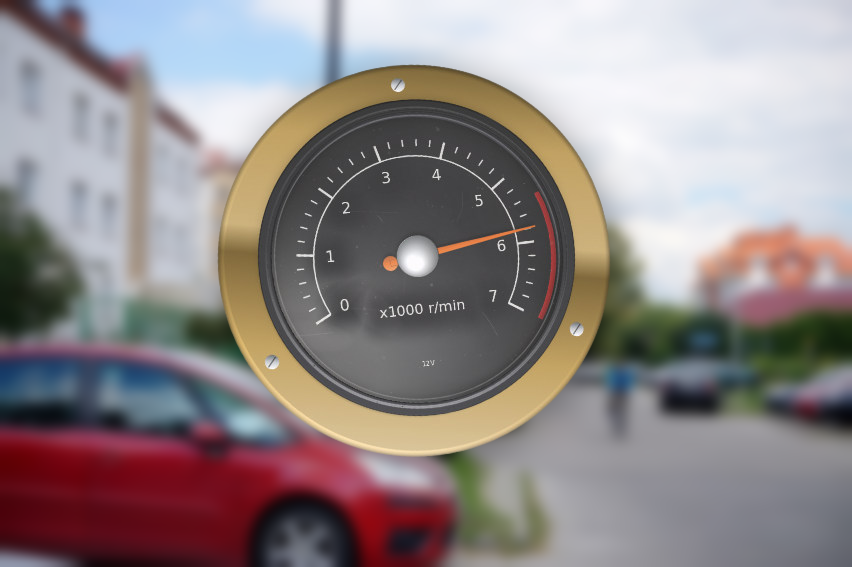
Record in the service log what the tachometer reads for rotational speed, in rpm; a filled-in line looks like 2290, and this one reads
5800
